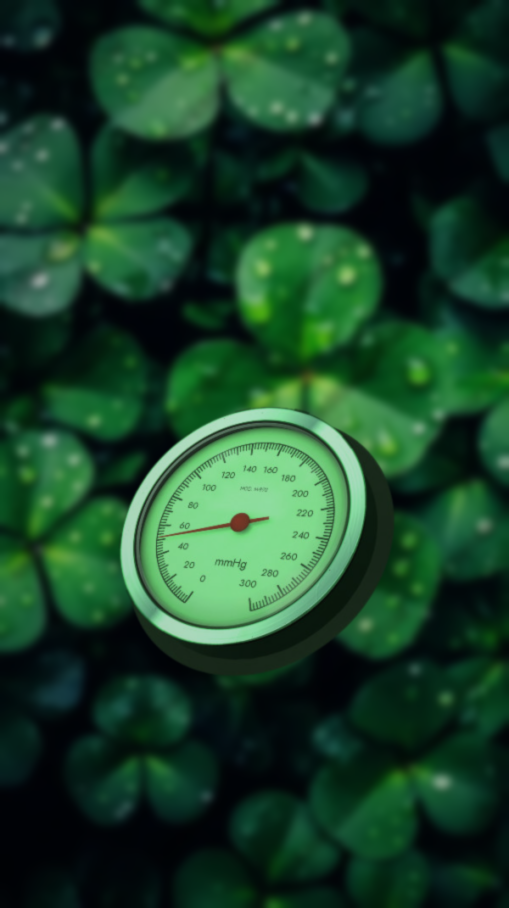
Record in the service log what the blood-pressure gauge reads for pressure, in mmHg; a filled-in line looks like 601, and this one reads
50
